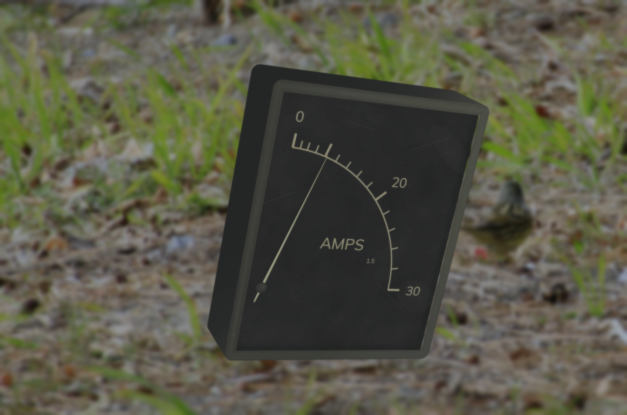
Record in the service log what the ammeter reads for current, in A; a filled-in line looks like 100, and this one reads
10
